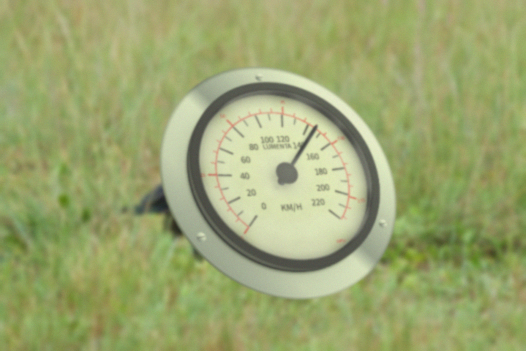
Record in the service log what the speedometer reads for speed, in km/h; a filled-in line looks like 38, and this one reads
145
